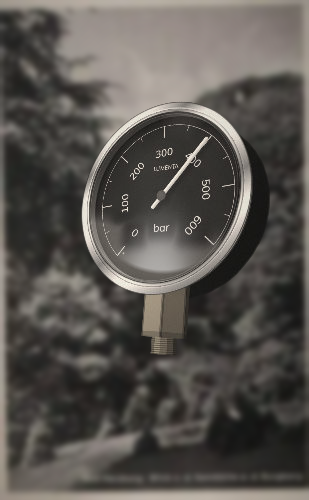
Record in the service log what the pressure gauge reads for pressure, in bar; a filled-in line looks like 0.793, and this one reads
400
